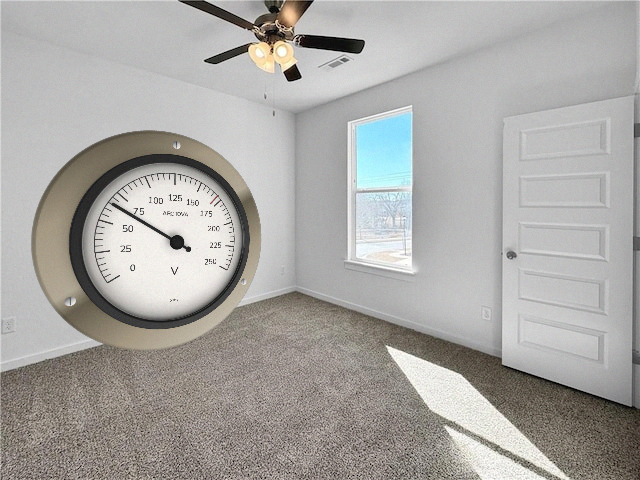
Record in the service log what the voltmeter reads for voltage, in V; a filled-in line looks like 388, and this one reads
65
